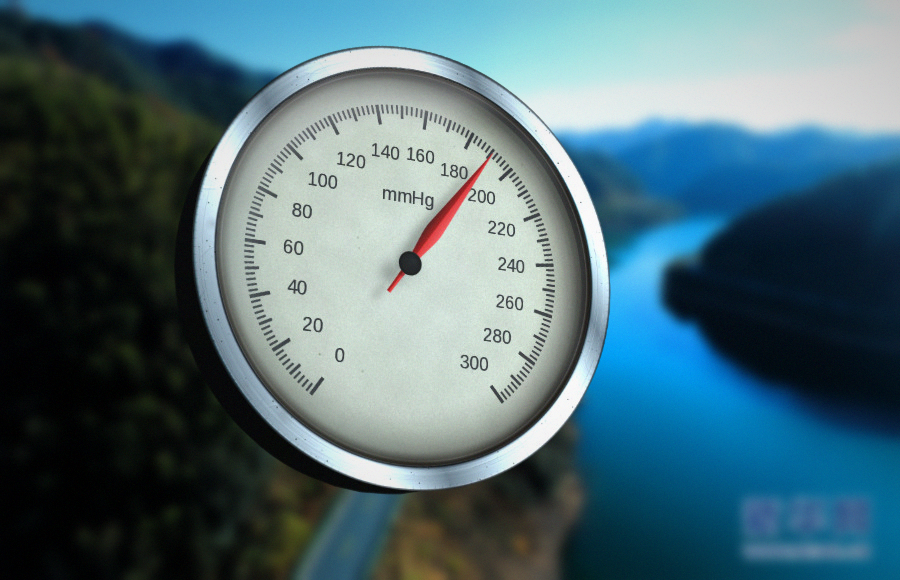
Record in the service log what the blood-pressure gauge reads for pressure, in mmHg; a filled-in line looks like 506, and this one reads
190
